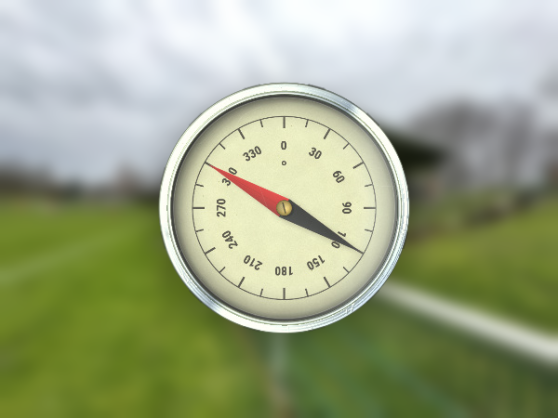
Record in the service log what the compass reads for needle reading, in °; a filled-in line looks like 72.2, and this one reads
300
